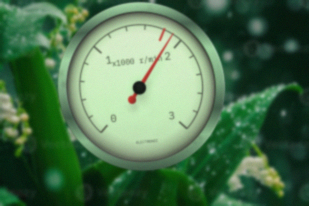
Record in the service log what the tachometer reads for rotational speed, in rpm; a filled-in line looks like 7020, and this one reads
1900
